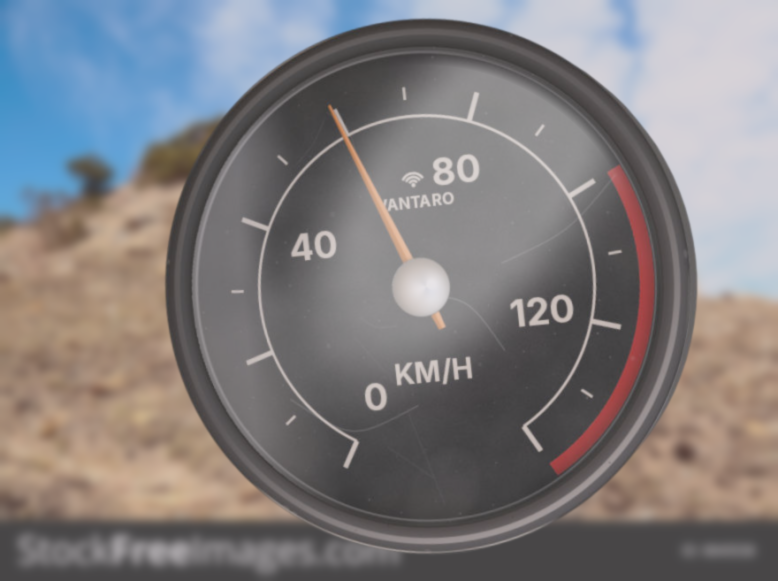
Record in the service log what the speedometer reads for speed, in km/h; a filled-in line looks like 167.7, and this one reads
60
